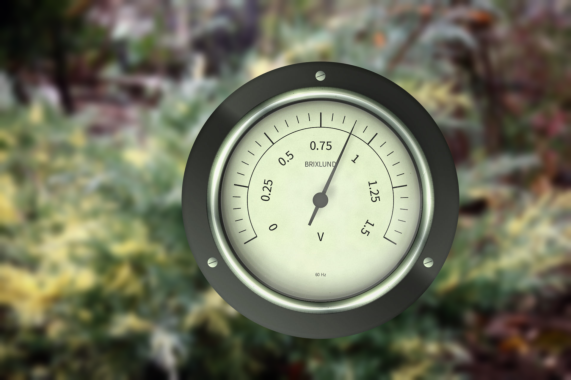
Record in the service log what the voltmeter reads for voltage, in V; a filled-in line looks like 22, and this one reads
0.9
